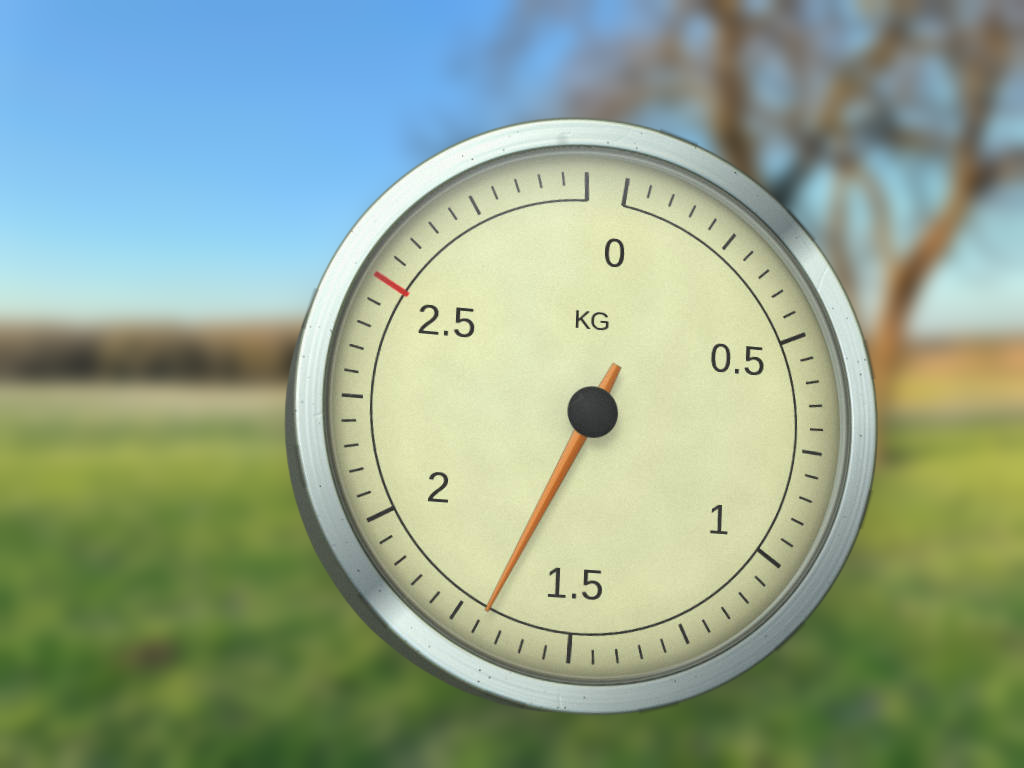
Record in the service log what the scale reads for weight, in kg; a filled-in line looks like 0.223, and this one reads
1.7
